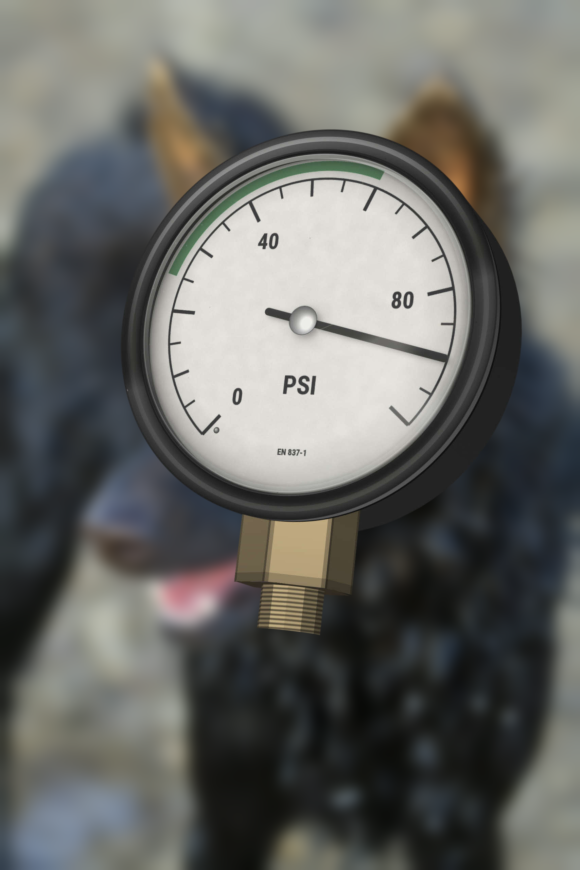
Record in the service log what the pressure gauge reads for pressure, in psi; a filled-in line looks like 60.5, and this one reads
90
